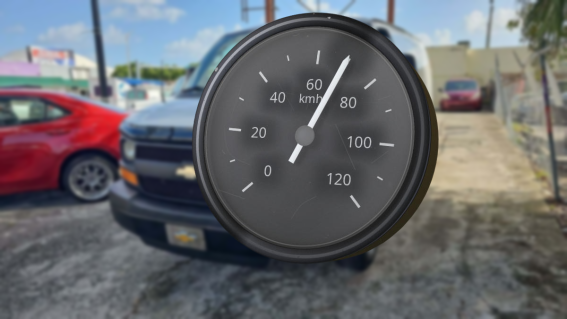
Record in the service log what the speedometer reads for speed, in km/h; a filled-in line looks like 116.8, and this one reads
70
